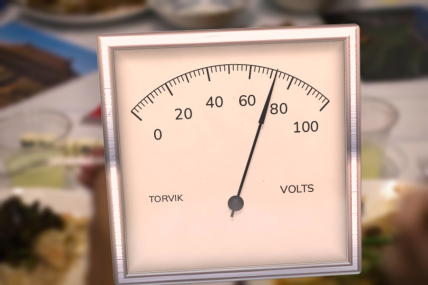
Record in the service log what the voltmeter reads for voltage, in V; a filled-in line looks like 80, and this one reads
72
